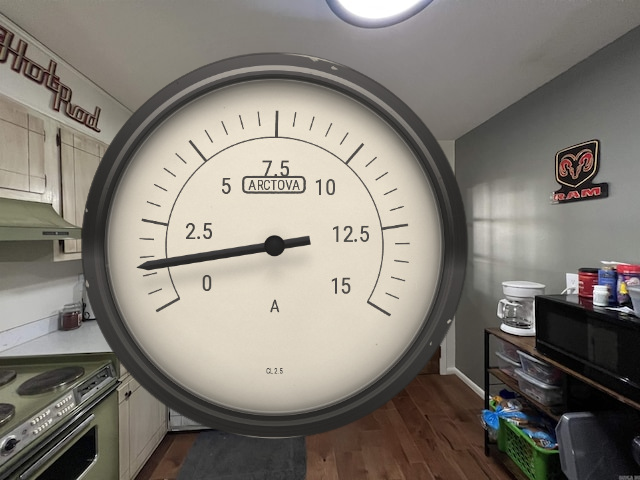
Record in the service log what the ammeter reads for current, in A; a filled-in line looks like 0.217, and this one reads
1.25
